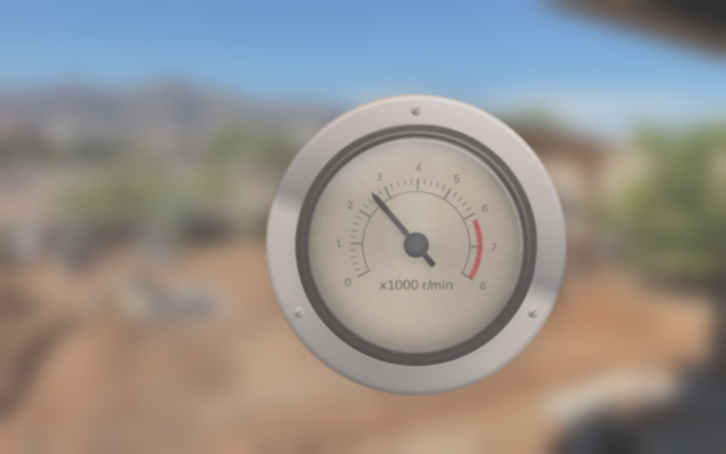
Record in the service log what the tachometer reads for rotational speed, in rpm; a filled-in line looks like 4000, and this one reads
2600
